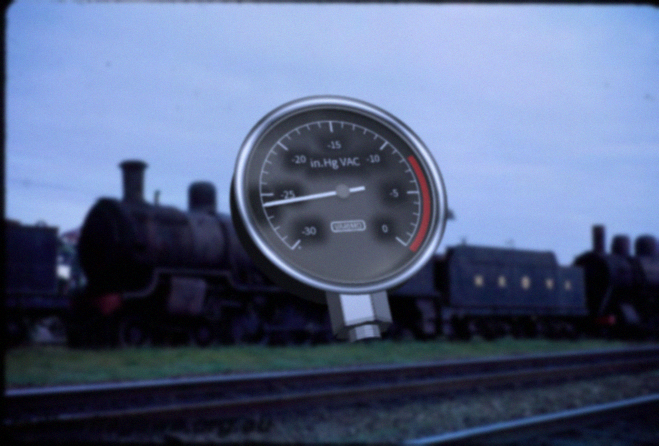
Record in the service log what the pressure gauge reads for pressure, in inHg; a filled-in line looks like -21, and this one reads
-26
